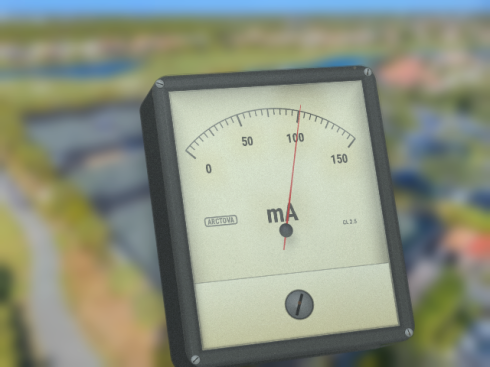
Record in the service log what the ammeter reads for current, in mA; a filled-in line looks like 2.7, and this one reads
100
